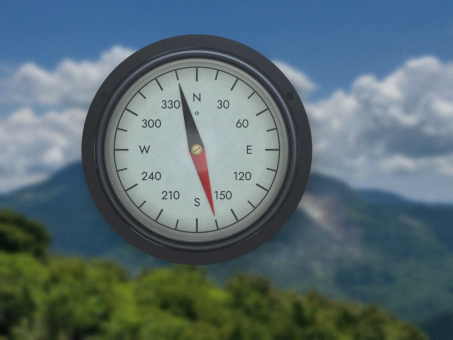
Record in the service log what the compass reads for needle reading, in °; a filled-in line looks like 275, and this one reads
165
